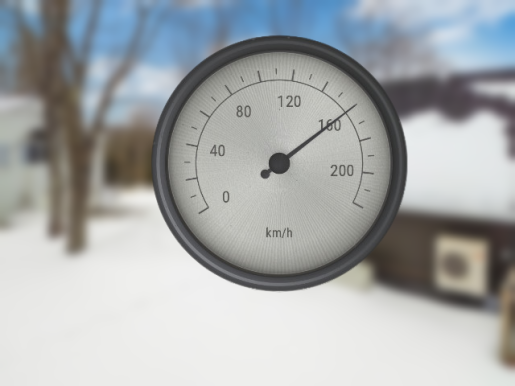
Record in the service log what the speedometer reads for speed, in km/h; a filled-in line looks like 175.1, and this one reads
160
